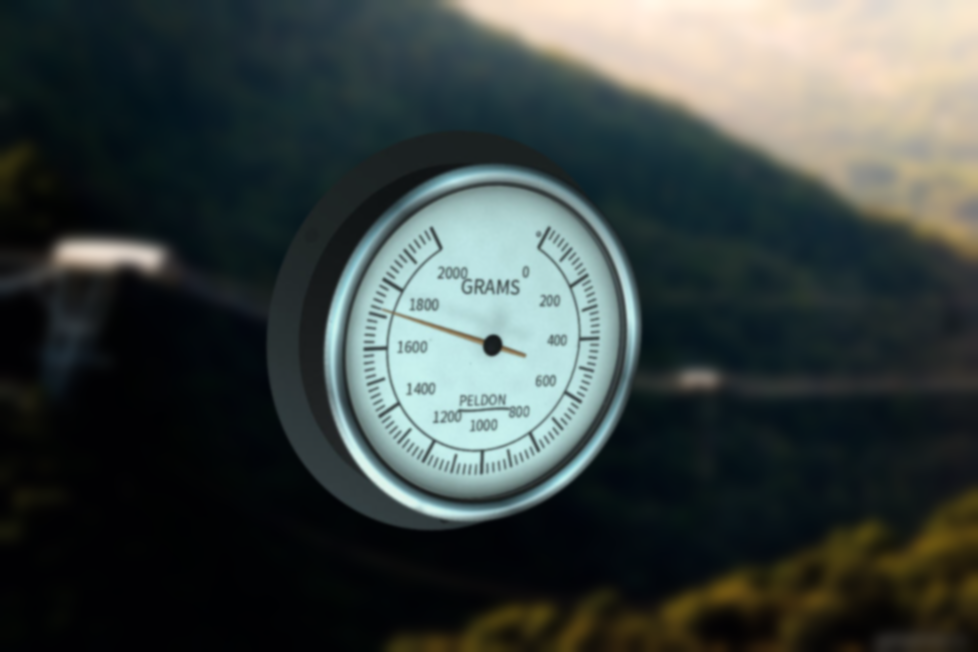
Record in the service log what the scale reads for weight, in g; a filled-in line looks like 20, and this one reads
1720
